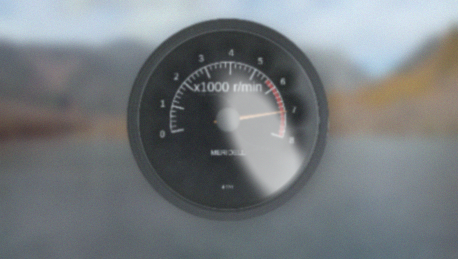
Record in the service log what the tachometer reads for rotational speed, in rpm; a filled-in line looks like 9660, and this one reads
7000
